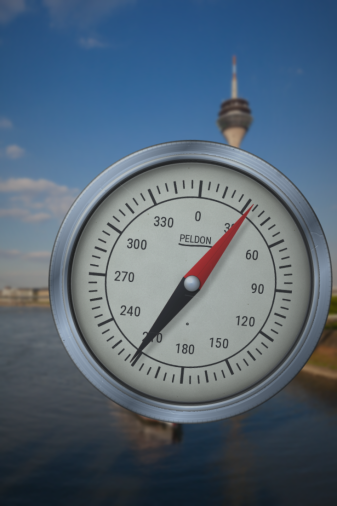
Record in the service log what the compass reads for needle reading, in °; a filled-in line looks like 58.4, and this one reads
32.5
